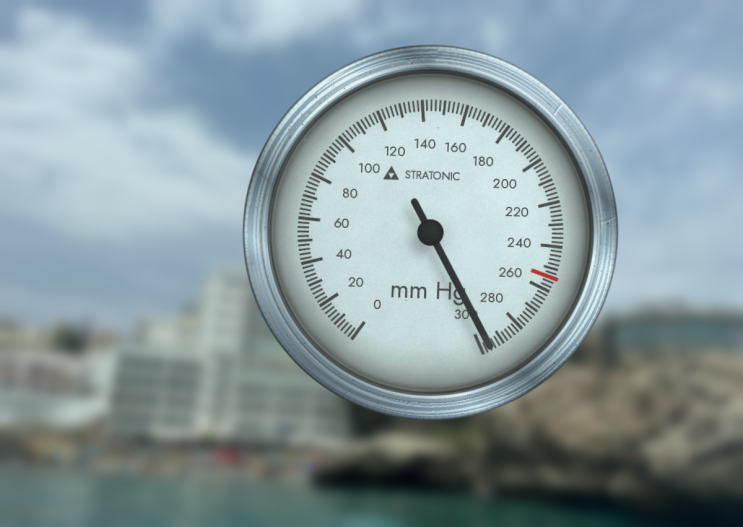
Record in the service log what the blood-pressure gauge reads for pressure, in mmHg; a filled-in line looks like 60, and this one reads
296
